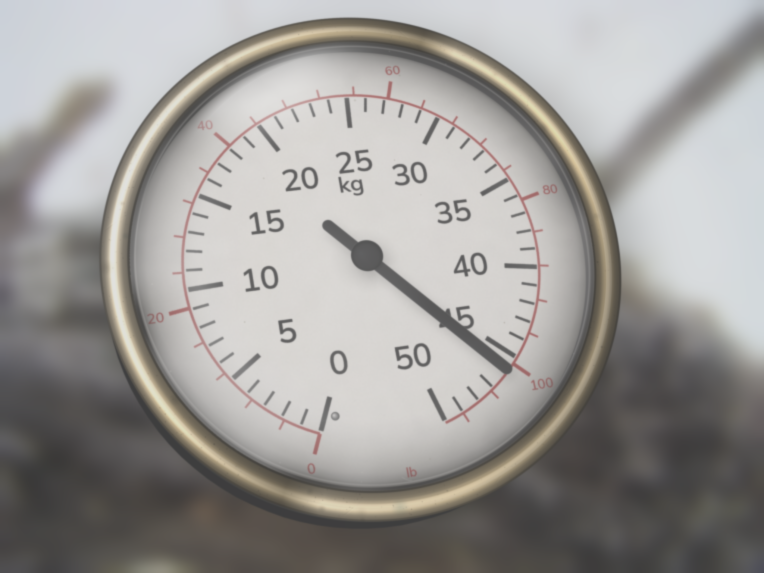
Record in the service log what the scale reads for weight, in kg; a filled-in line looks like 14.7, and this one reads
46
